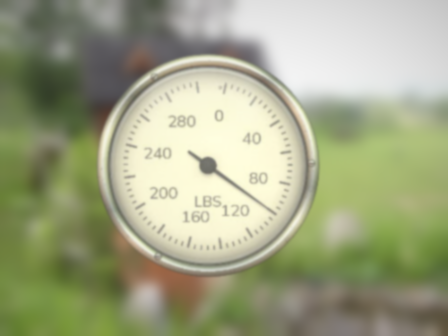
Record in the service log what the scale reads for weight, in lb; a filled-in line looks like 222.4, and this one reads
100
